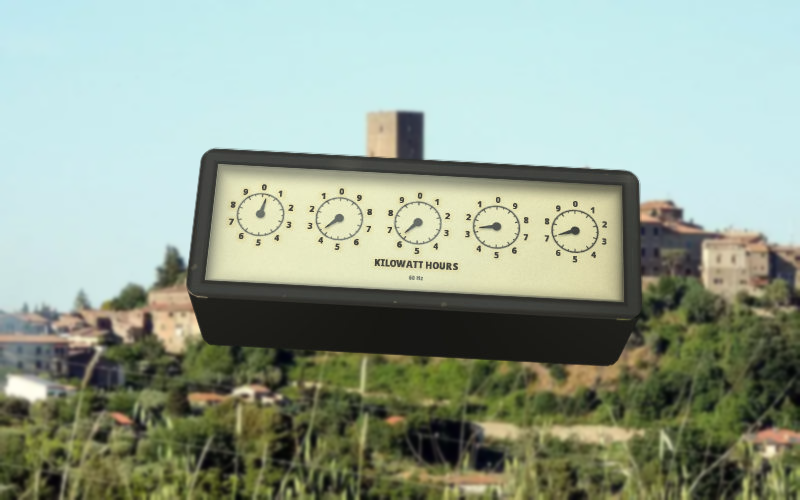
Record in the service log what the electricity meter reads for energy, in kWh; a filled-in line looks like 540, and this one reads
3627
